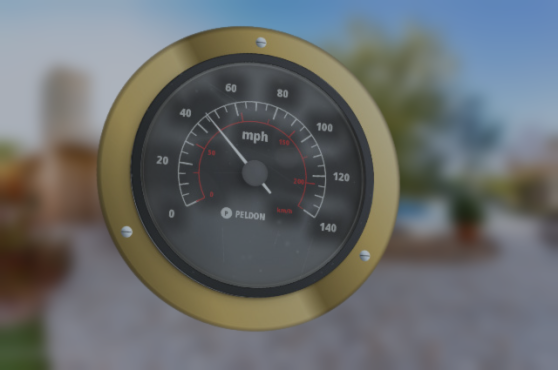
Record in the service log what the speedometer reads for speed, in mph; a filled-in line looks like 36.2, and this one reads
45
